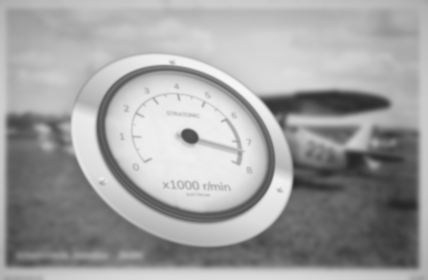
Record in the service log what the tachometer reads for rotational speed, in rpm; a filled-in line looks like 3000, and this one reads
7500
